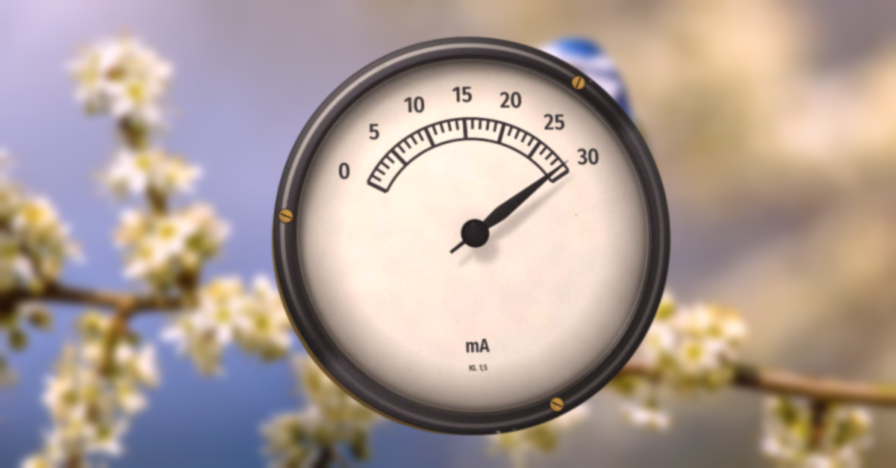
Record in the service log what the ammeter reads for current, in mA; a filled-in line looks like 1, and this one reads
29
